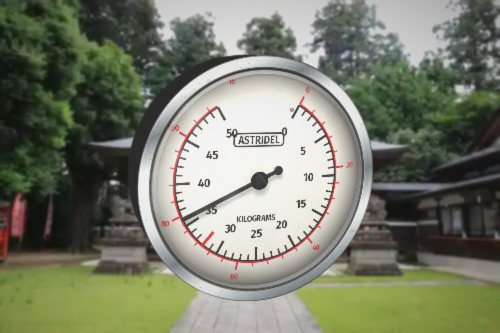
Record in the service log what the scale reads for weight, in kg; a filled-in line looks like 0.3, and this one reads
36
